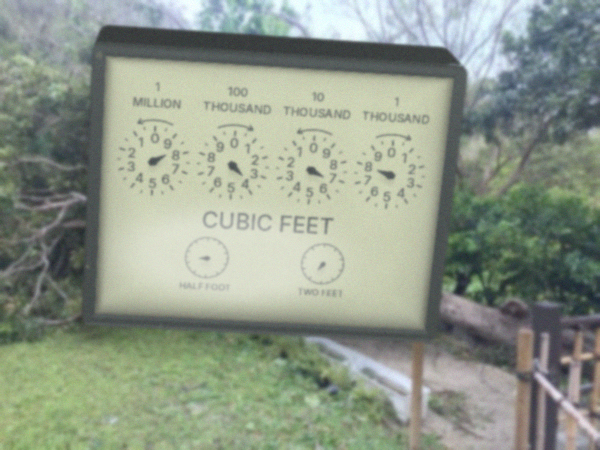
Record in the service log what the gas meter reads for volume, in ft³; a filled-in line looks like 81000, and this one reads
836800
